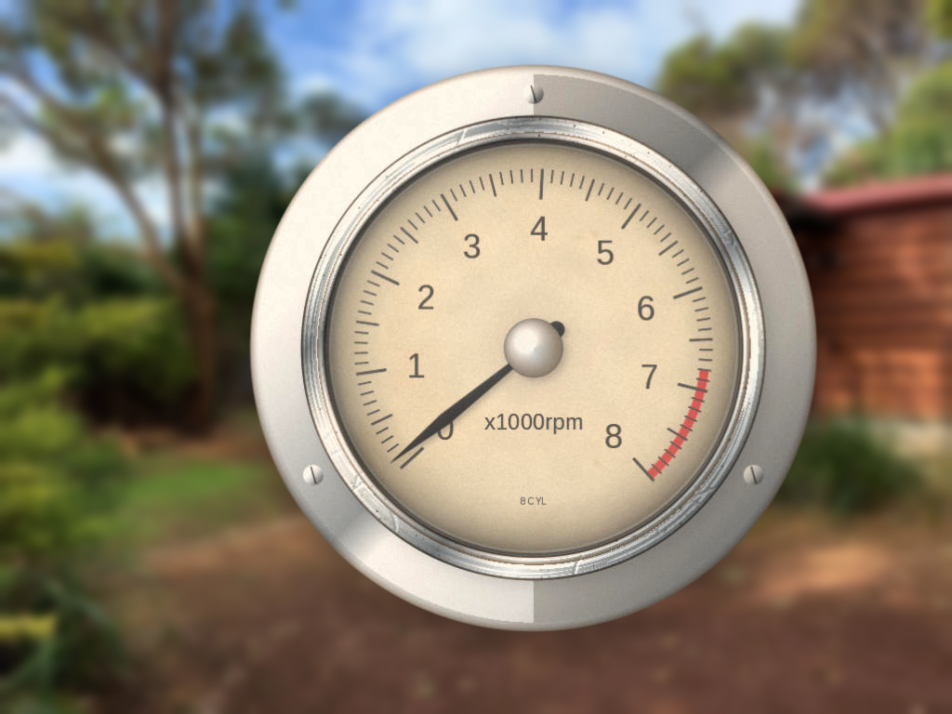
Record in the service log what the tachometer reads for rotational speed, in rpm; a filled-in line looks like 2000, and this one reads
100
